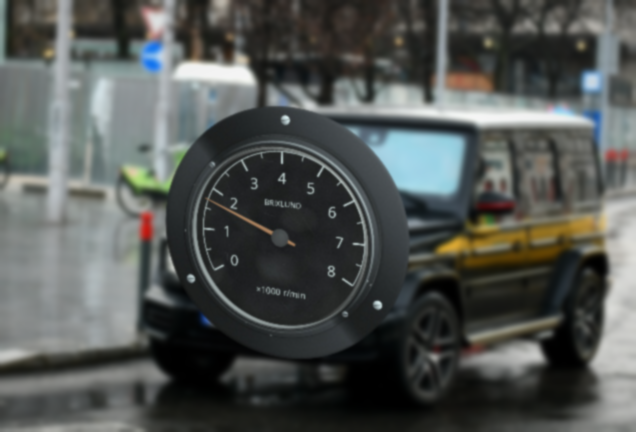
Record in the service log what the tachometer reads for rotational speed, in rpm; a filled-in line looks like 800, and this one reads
1750
